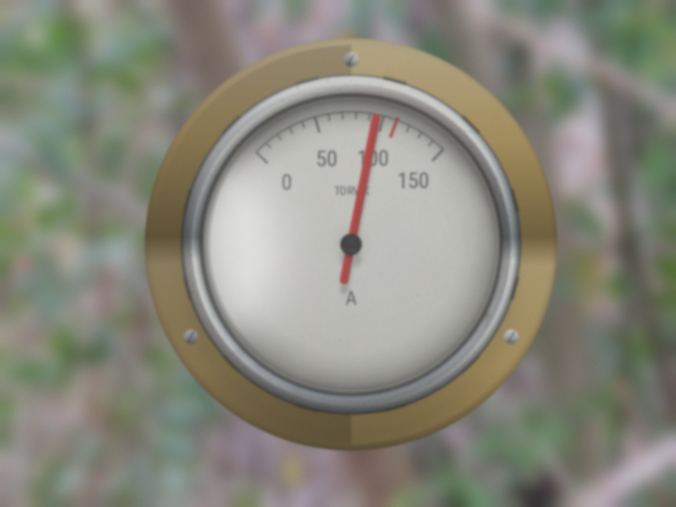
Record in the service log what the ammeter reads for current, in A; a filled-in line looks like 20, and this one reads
95
